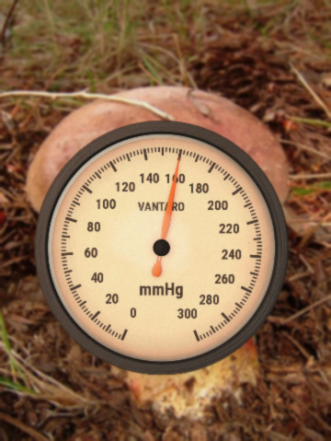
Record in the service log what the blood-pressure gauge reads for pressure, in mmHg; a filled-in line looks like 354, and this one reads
160
